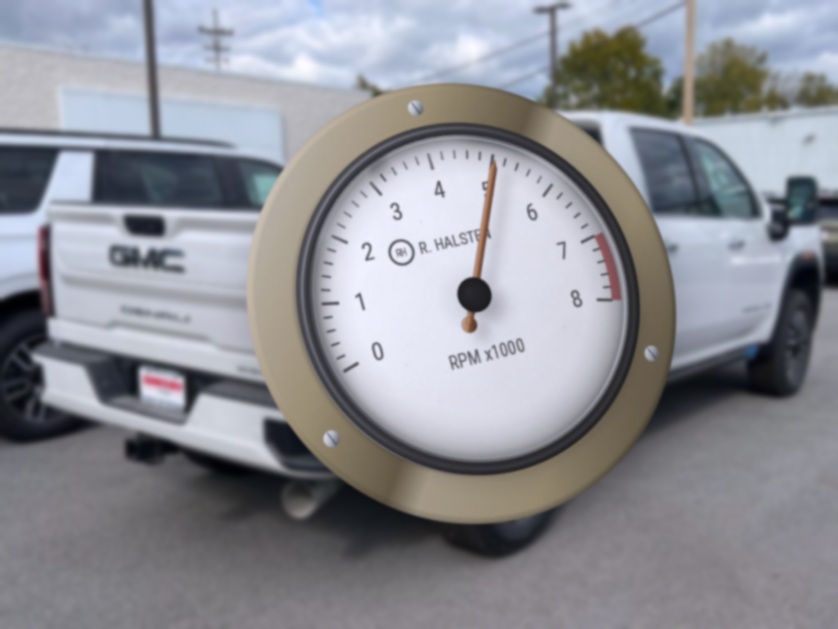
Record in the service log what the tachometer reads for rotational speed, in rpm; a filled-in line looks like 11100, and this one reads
5000
